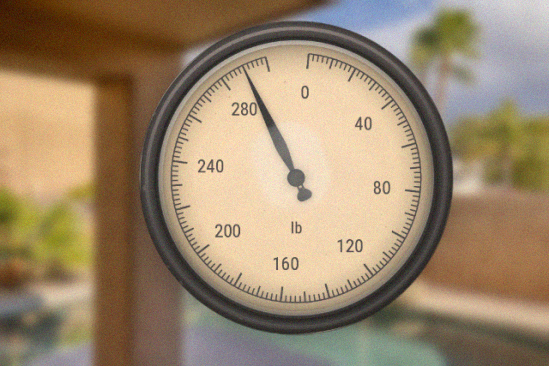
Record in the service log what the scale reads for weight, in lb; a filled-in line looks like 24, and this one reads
290
